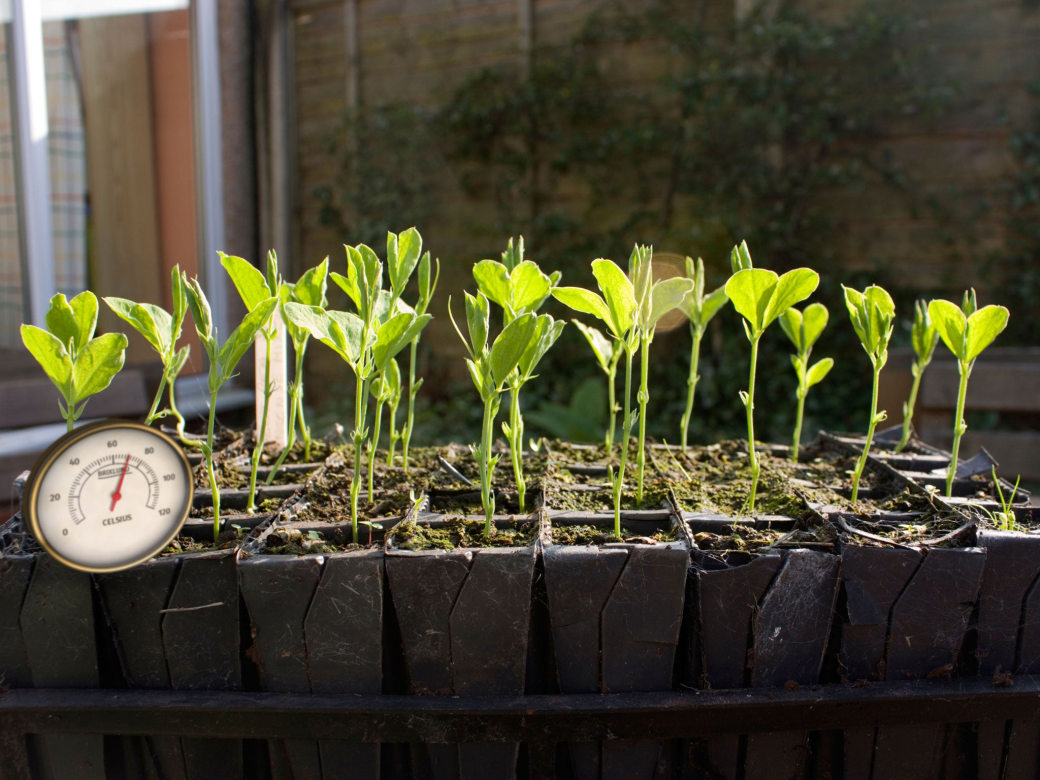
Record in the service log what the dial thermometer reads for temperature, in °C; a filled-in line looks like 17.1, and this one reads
70
